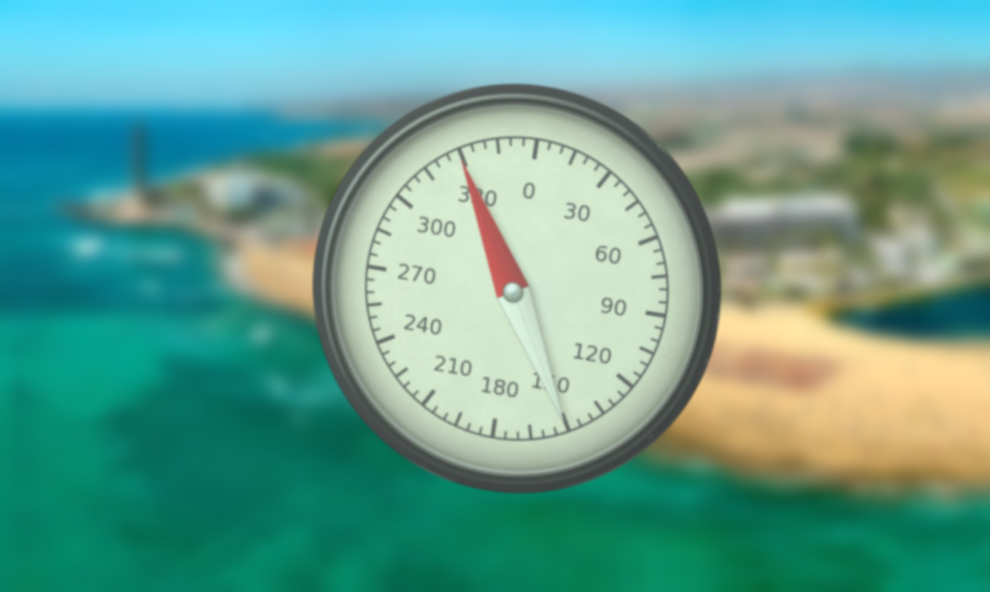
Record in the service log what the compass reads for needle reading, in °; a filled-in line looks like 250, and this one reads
330
